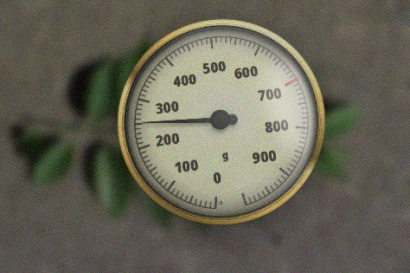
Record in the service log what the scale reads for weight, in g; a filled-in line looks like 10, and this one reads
250
